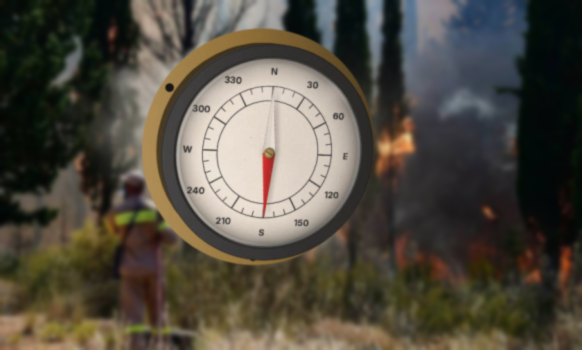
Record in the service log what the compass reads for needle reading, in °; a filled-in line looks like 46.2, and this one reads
180
